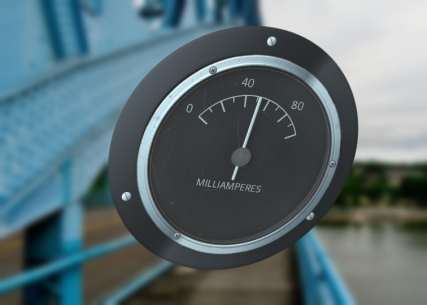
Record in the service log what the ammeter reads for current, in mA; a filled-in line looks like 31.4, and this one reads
50
